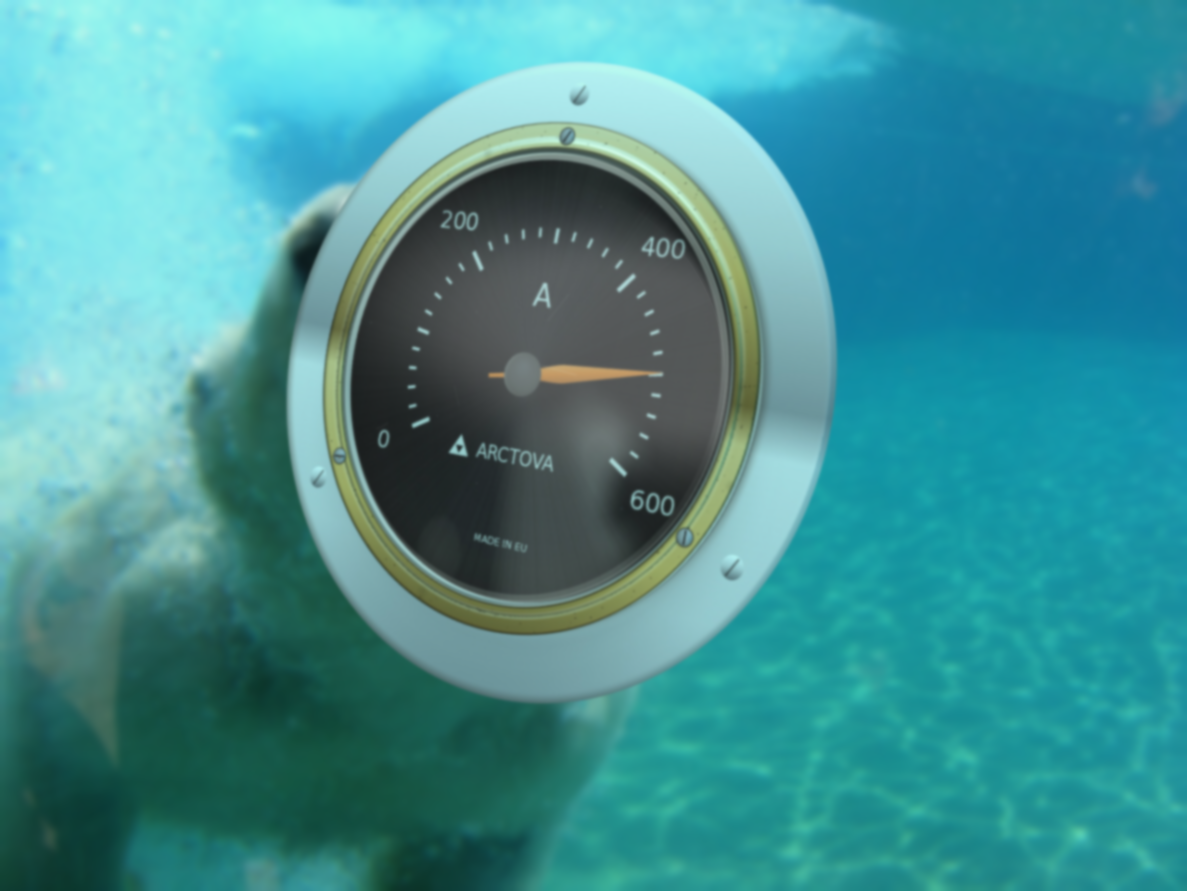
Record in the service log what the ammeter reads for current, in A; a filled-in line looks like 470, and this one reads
500
